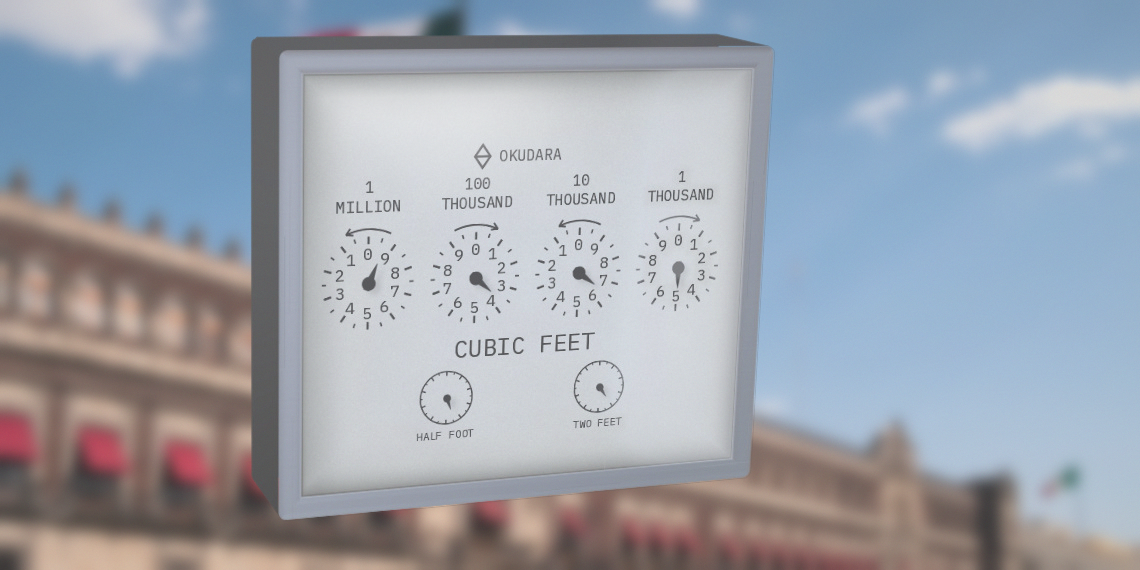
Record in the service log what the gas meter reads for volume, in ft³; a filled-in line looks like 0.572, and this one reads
936500
